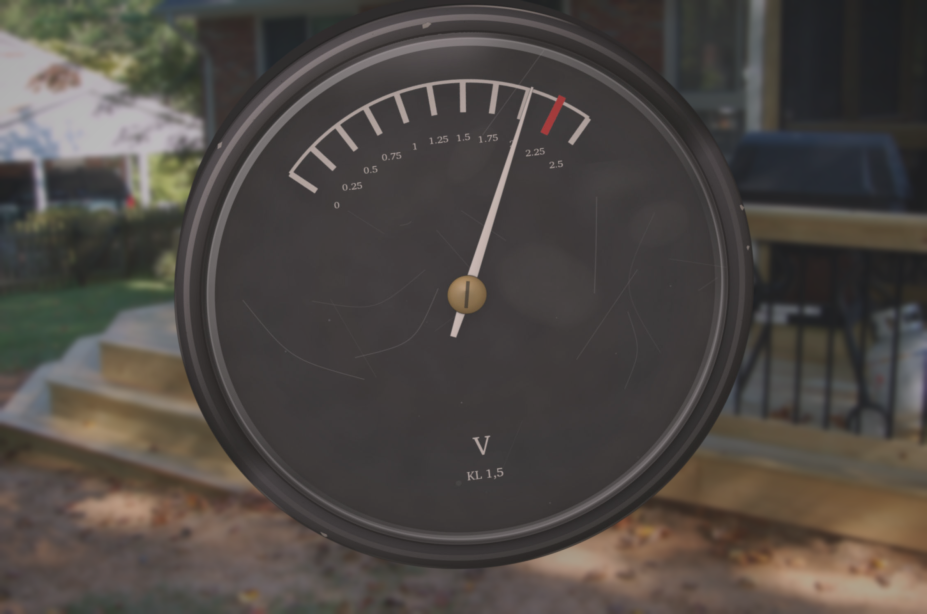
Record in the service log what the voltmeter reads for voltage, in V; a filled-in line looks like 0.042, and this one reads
2
